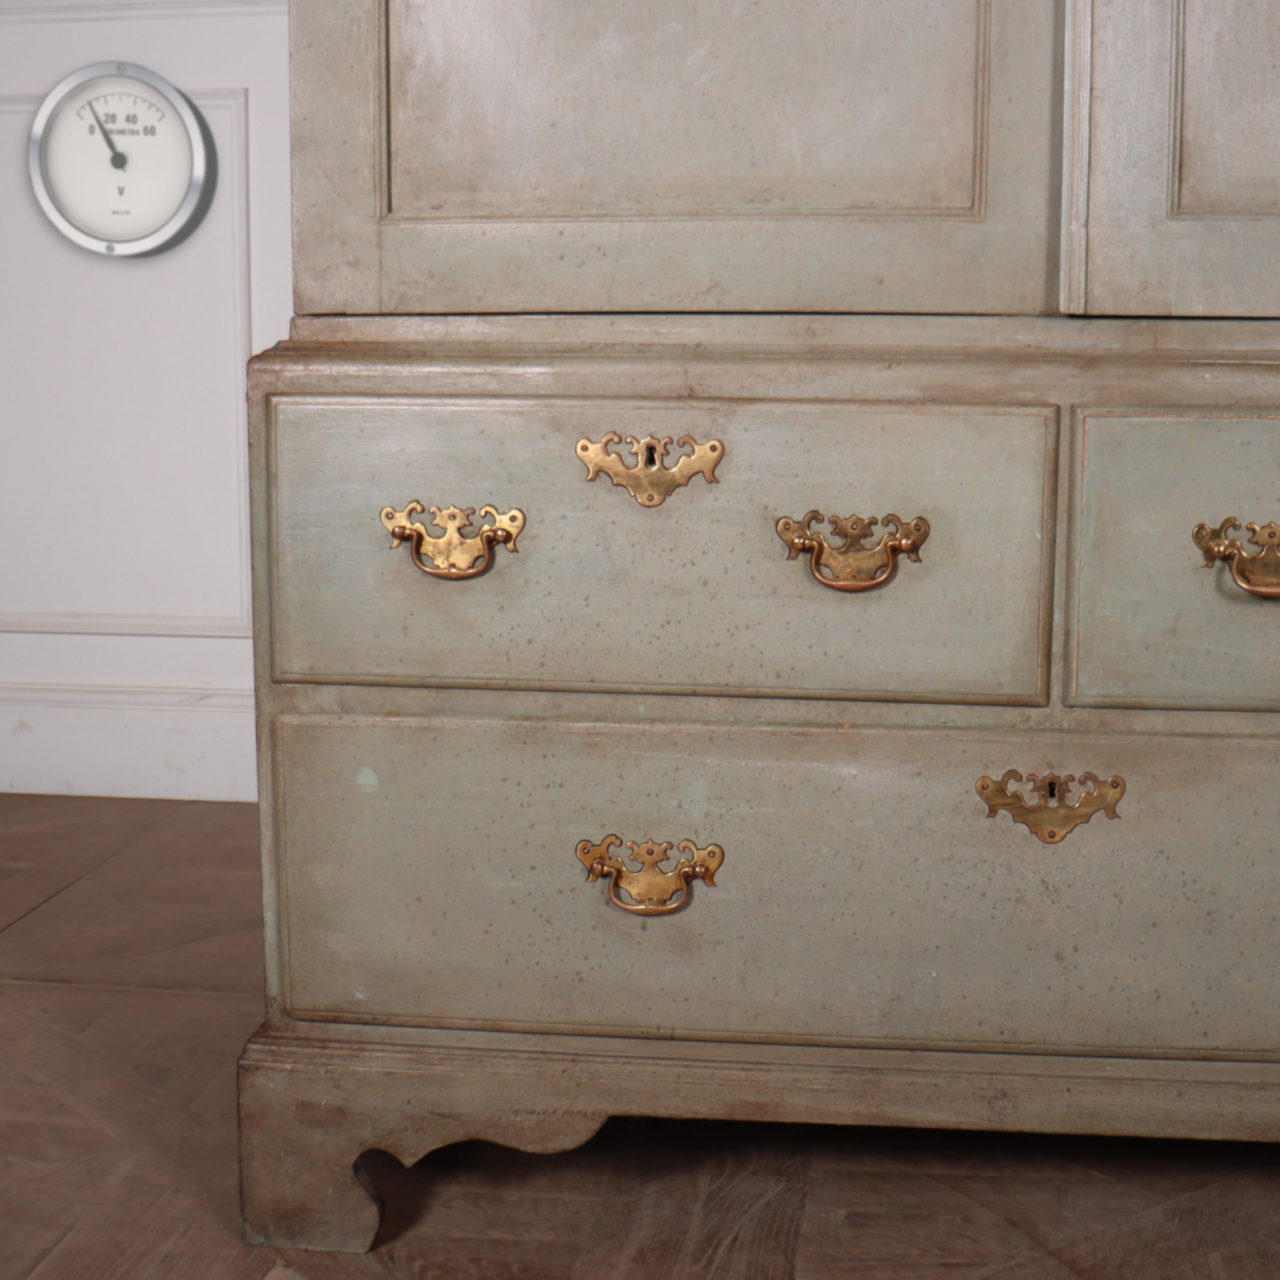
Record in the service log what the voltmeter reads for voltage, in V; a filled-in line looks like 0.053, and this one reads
10
